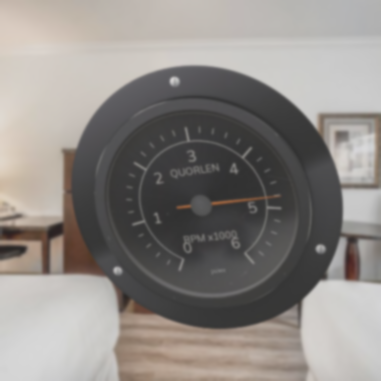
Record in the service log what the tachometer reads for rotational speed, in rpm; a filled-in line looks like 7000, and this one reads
4800
